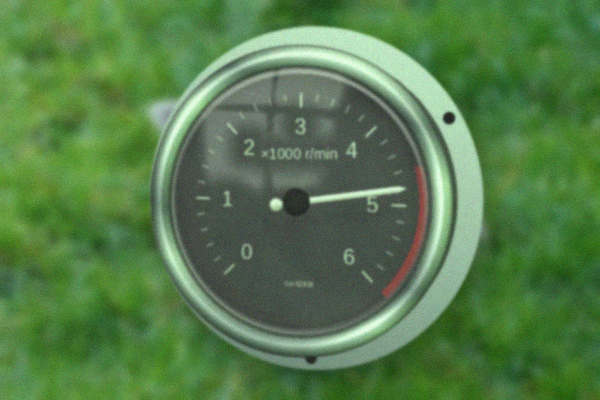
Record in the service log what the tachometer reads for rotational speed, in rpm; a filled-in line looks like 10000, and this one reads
4800
